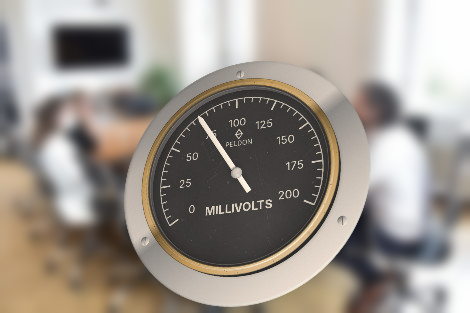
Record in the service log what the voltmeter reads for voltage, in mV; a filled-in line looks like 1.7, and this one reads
75
